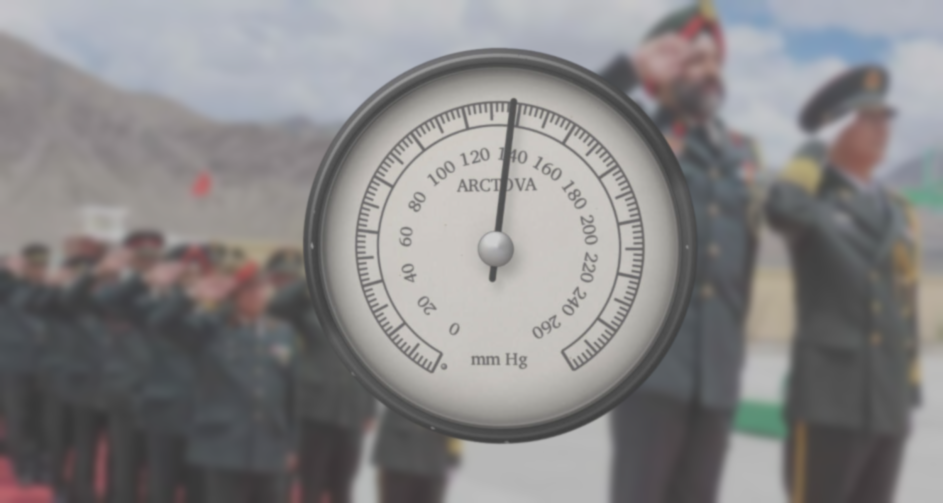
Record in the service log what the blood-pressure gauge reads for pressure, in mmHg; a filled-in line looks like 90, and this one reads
138
